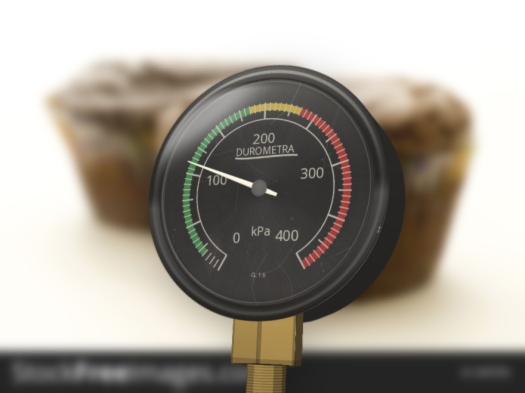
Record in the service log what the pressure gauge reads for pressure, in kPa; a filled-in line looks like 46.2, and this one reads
110
